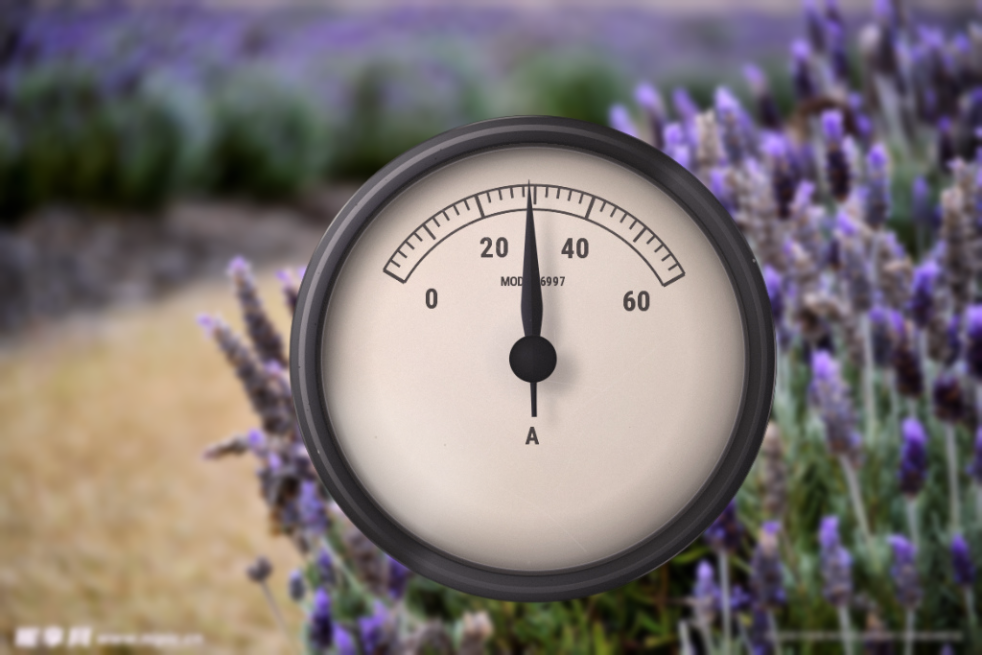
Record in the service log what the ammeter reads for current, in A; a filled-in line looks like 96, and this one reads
29
